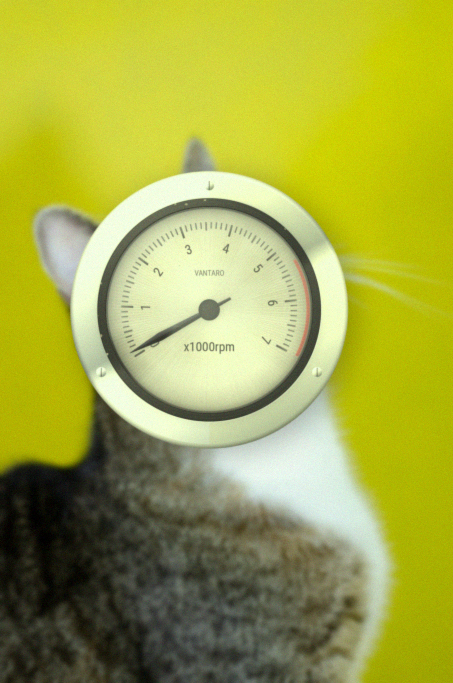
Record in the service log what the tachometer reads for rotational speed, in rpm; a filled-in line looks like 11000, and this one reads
100
